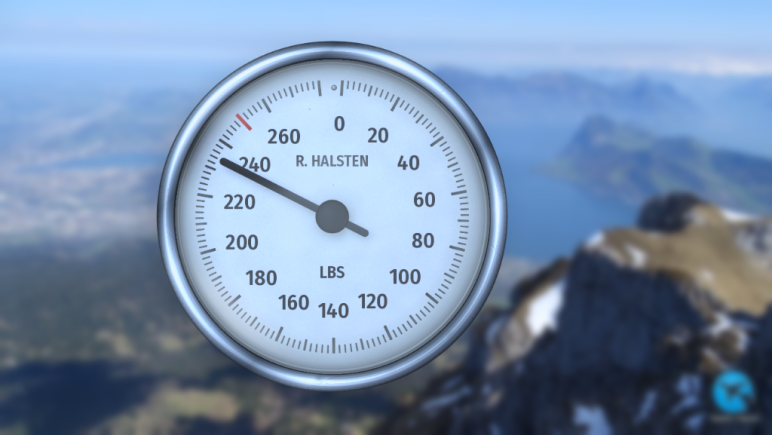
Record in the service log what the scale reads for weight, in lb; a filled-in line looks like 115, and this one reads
234
